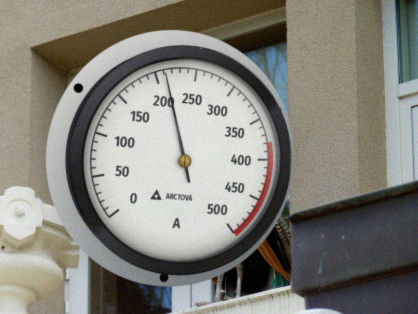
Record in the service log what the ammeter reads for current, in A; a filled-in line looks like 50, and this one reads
210
